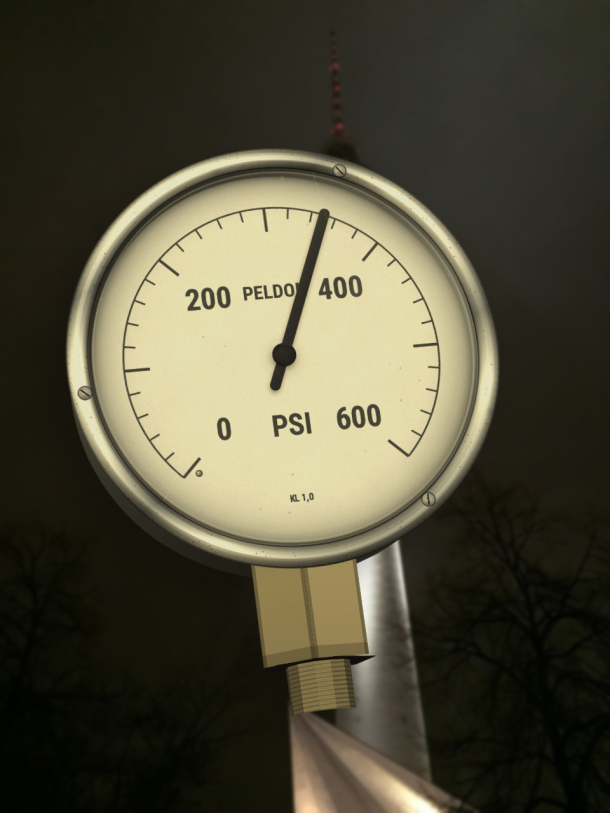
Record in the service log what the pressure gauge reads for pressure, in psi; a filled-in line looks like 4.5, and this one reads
350
